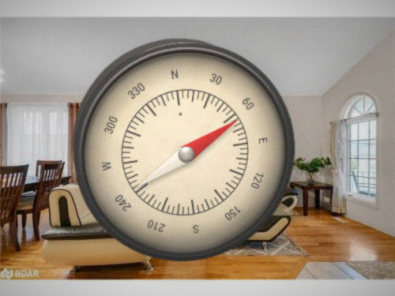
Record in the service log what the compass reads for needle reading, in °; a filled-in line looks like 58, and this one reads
65
